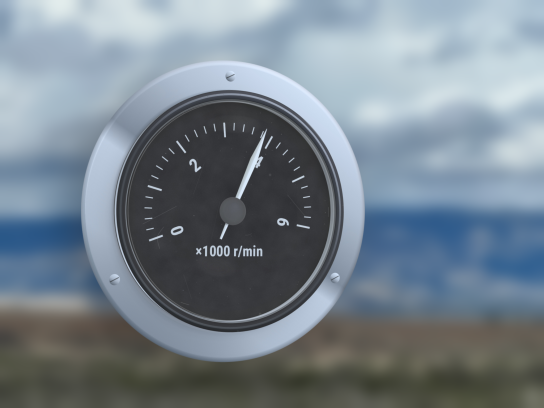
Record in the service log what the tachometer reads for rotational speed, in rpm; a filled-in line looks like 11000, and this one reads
3800
